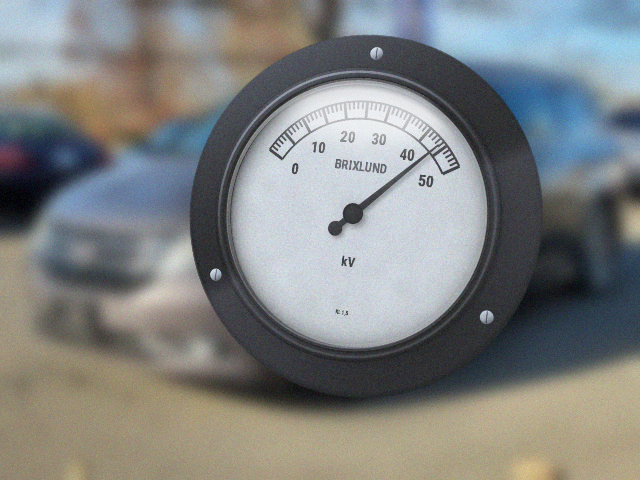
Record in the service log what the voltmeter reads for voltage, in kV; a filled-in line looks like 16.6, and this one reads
44
